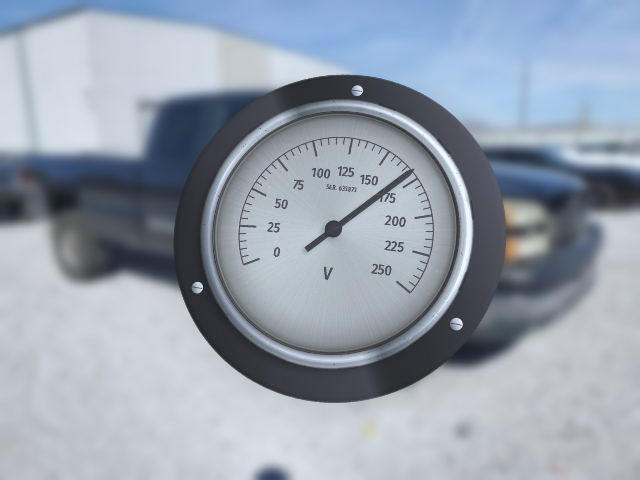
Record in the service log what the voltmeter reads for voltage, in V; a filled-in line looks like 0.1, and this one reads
170
